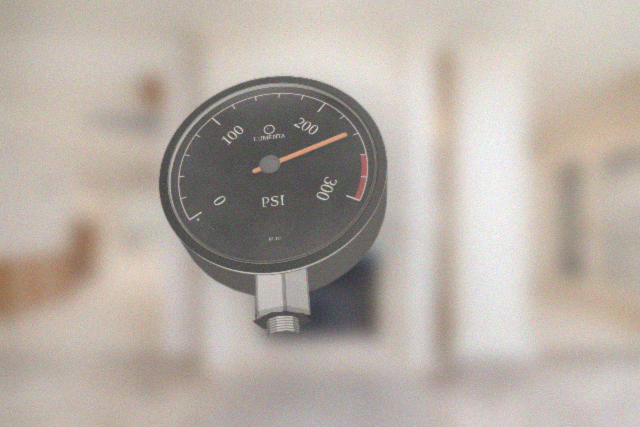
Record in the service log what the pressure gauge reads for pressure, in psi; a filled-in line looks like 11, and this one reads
240
